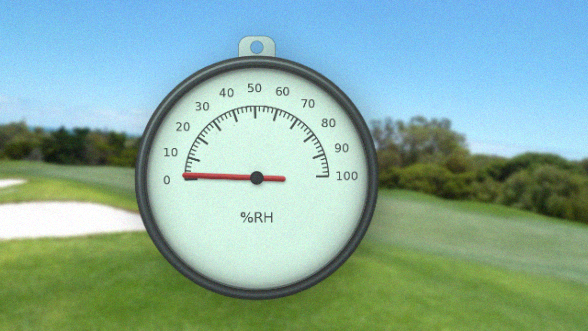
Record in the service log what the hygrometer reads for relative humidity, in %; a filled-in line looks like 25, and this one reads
2
